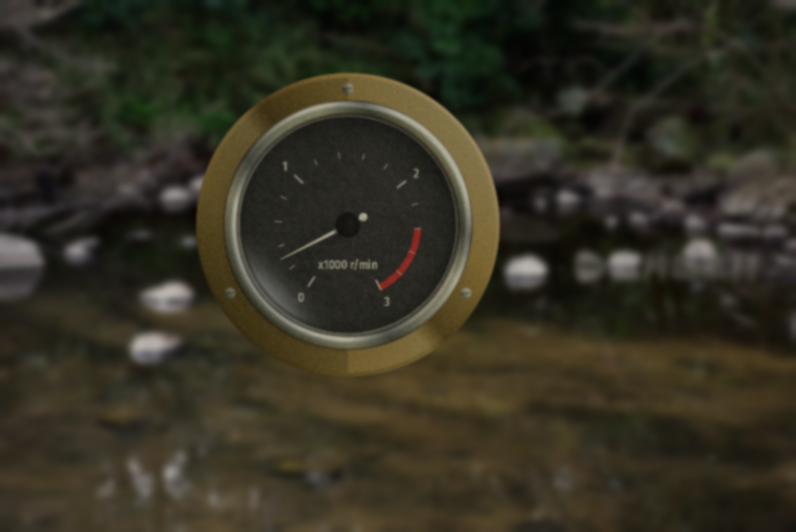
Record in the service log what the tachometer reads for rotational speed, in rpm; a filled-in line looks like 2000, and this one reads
300
